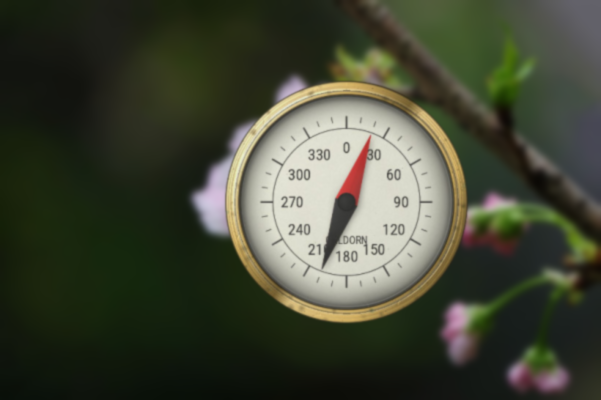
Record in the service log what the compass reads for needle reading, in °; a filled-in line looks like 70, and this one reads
20
